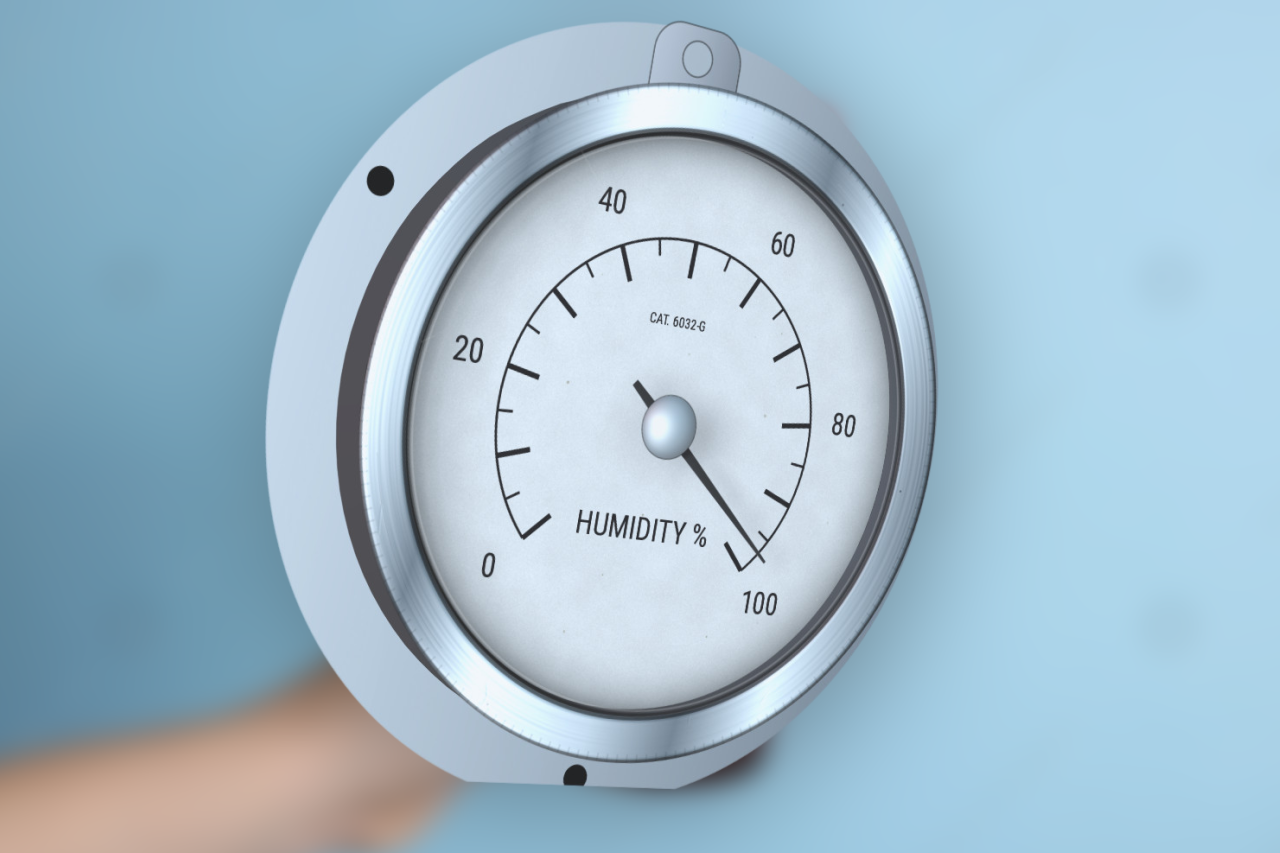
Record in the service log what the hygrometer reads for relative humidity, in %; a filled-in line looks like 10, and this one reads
97.5
